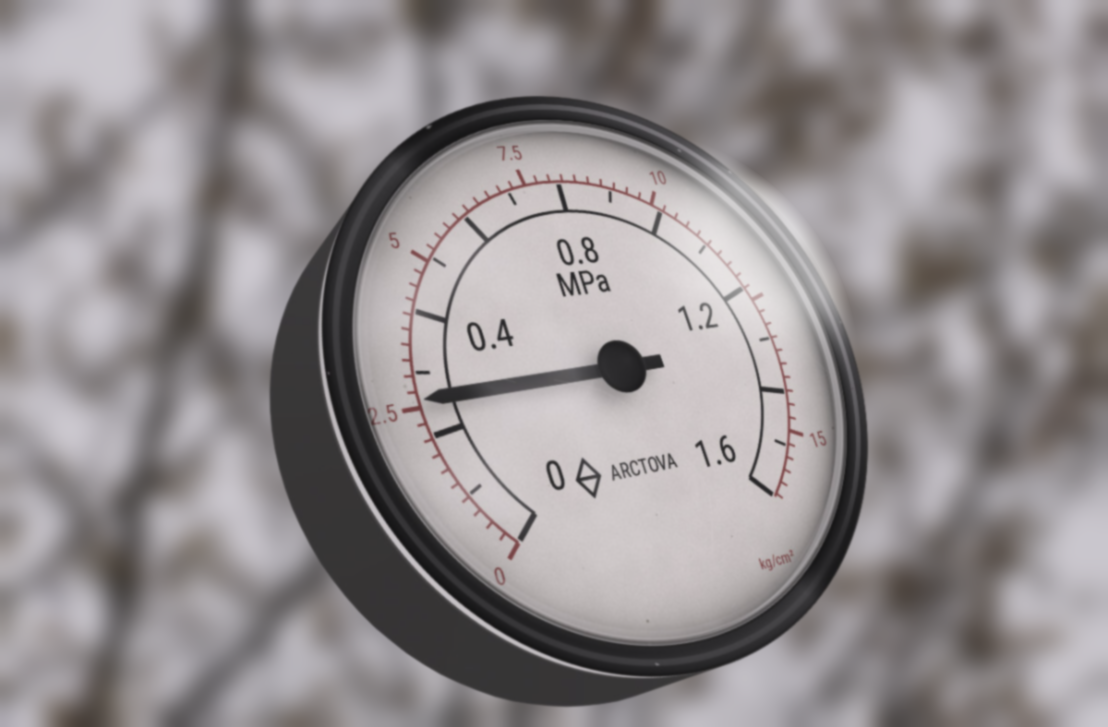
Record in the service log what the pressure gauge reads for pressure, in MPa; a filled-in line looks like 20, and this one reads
0.25
